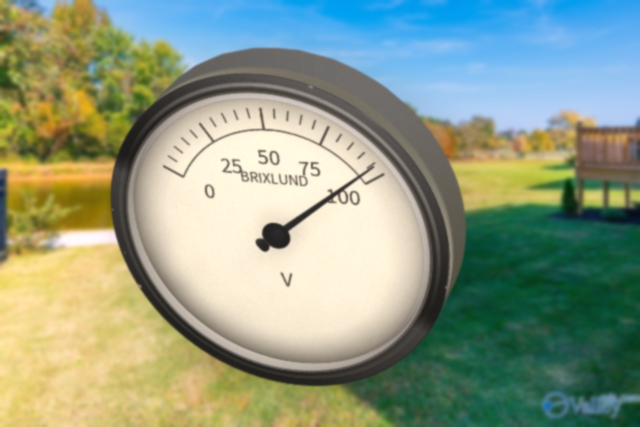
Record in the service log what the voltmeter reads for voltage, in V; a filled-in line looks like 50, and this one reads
95
